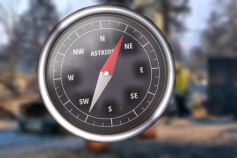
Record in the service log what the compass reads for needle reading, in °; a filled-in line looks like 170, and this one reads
30
